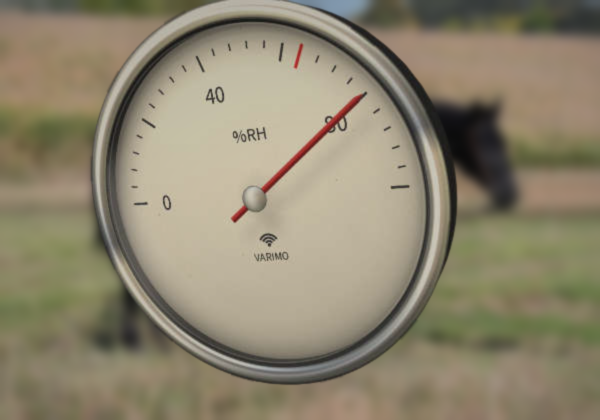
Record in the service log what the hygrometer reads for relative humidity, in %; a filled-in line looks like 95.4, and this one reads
80
